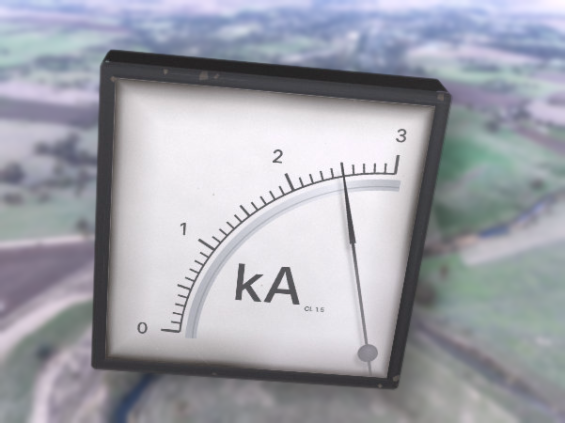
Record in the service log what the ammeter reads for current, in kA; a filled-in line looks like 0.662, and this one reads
2.5
